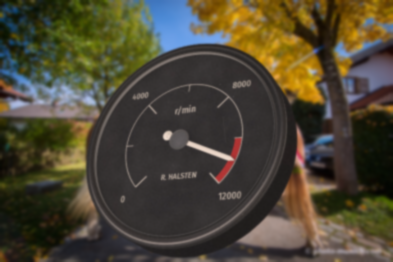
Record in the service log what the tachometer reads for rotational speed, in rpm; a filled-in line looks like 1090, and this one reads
11000
